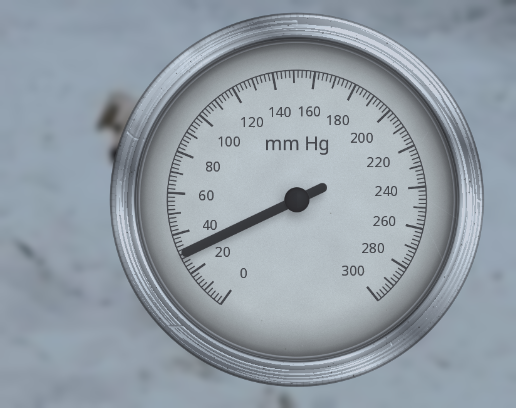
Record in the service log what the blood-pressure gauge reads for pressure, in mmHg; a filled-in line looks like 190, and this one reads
30
